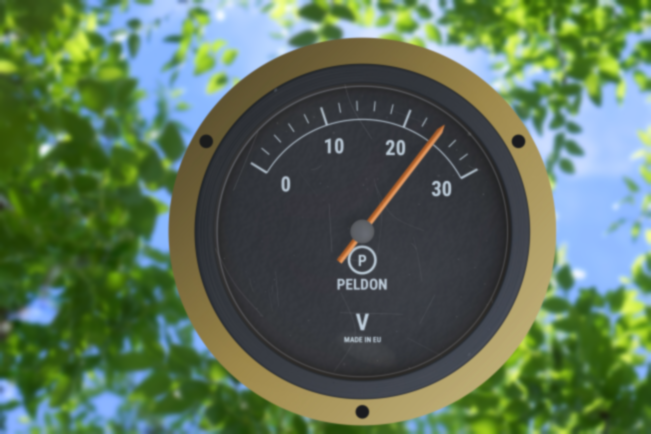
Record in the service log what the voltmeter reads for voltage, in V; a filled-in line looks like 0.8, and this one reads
24
